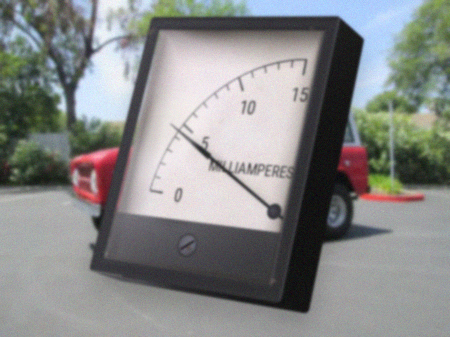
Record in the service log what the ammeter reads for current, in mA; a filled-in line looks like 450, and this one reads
4.5
